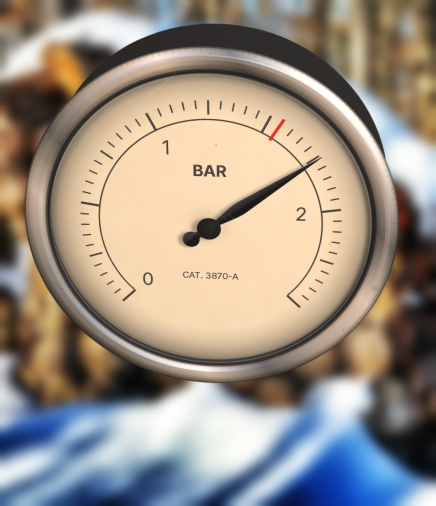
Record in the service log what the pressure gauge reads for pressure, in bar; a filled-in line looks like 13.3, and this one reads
1.75
